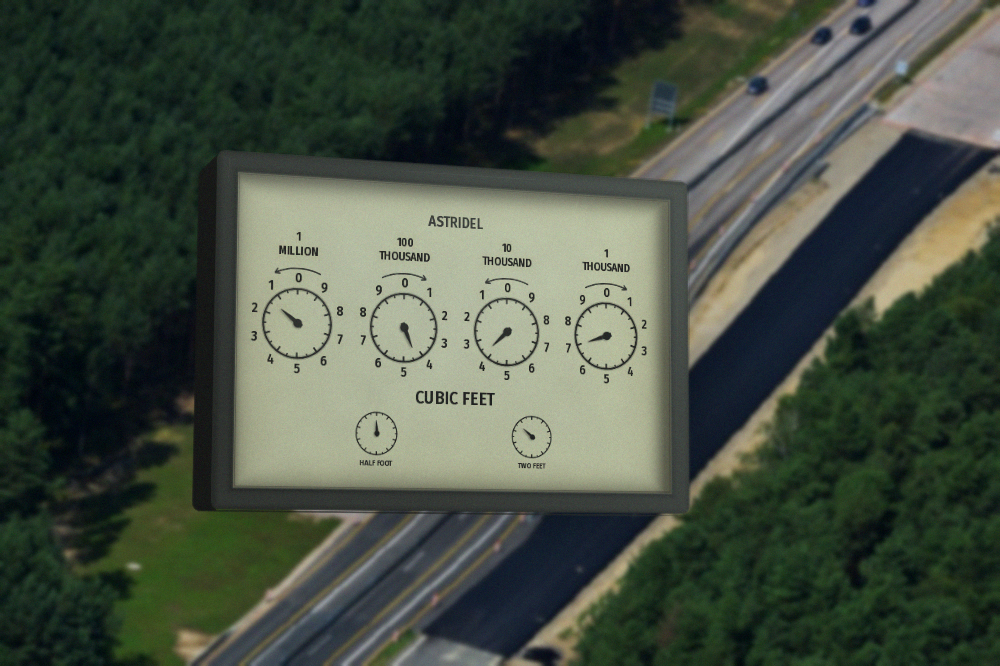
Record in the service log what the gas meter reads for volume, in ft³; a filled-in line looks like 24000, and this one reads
143700
